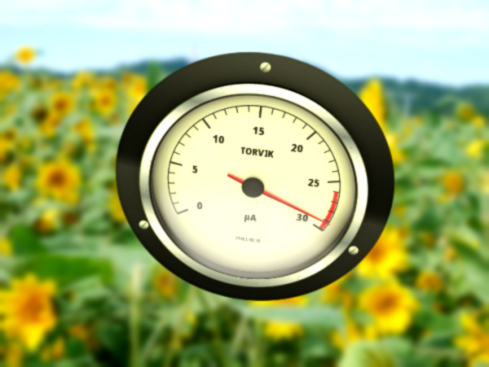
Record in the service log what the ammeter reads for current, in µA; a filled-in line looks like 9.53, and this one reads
29
